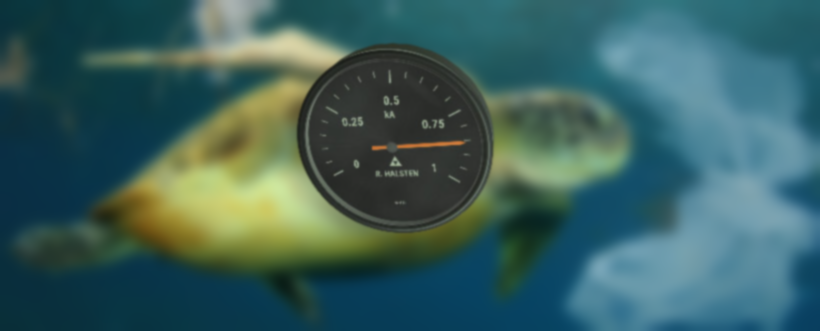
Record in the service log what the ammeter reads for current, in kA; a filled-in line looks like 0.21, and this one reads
0.85
